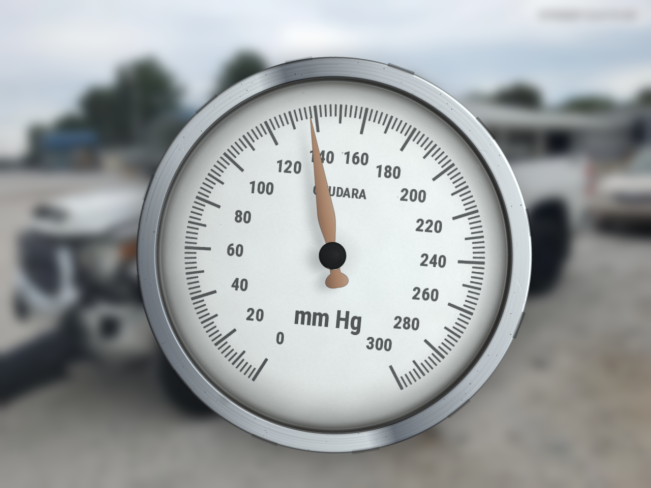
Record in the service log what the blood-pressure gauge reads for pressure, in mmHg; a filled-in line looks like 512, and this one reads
138
